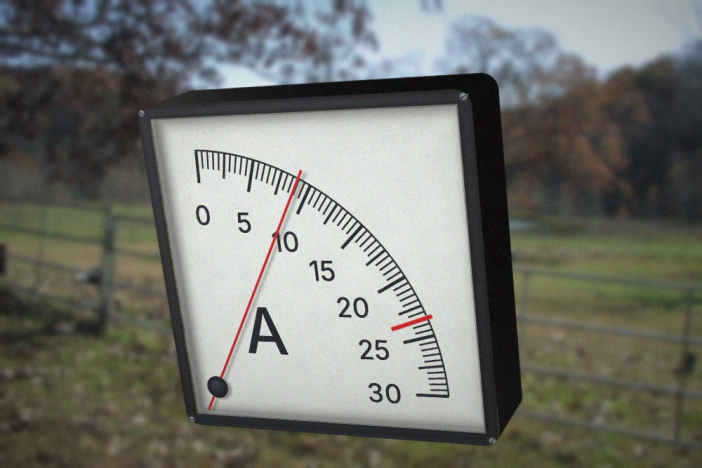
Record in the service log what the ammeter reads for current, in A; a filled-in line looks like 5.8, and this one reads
9
